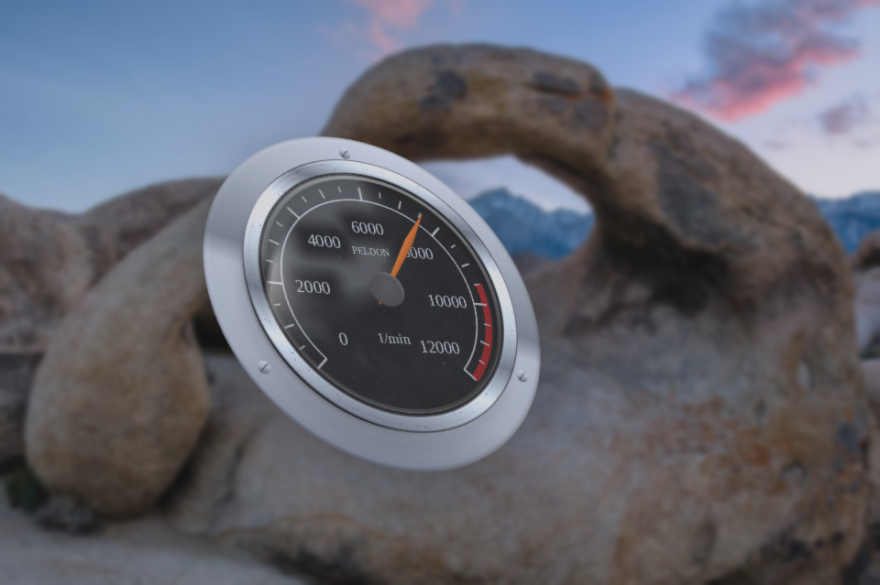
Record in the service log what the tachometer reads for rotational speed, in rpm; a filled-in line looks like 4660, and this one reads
7500
